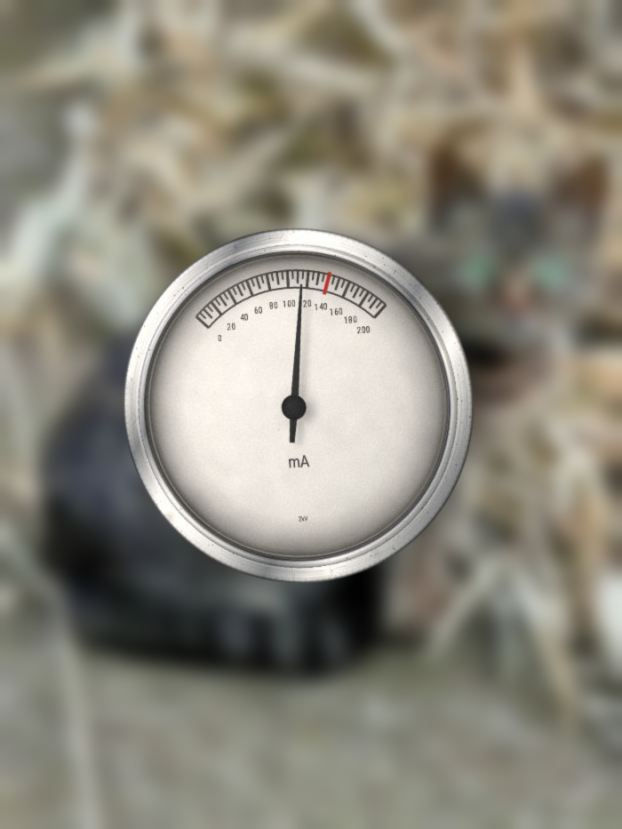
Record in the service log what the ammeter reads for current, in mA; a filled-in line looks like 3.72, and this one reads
115
